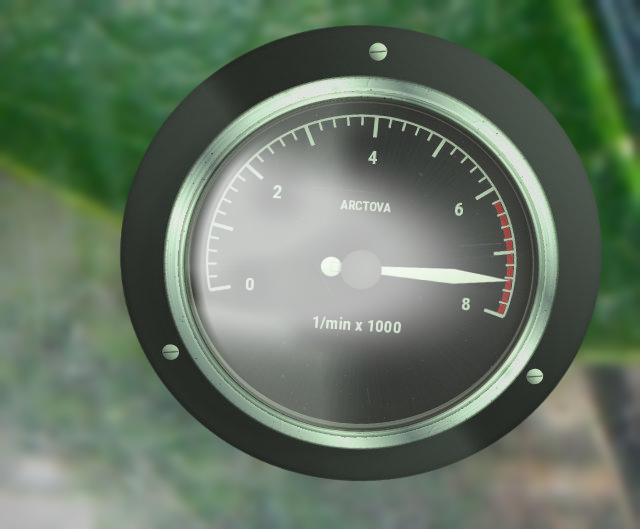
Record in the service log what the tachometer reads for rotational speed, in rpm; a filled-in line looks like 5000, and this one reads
7400
